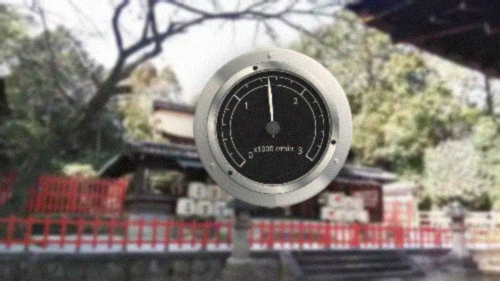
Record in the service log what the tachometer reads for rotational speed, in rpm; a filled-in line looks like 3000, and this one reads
1500
